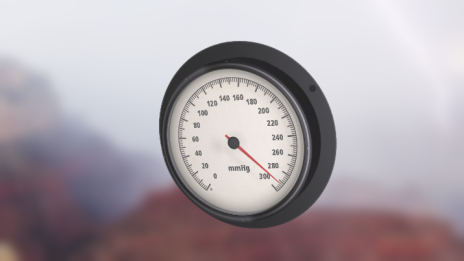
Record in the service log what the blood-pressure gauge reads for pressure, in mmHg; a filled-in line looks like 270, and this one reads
290
